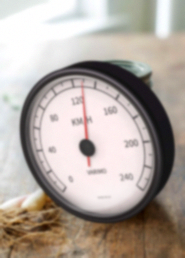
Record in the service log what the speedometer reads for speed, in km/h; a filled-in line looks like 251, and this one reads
130
